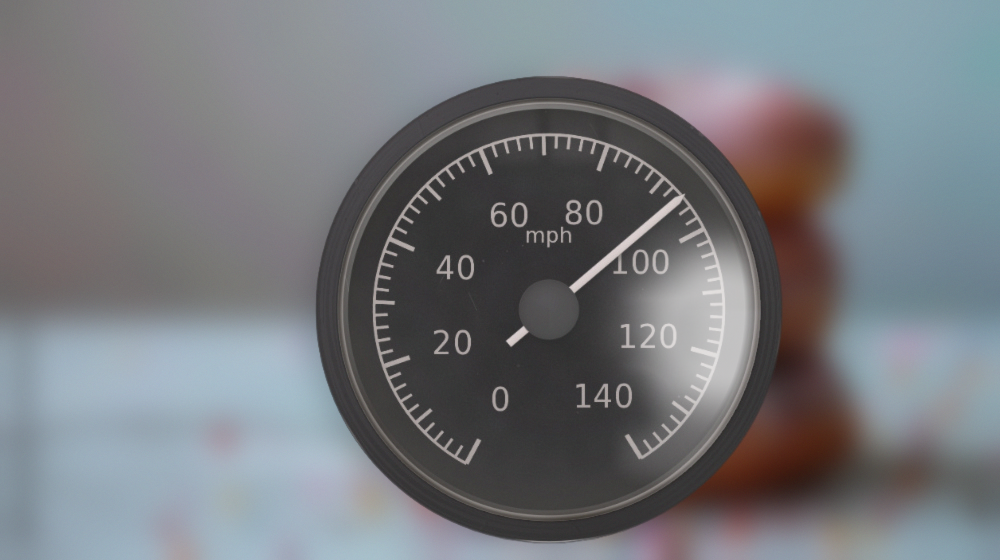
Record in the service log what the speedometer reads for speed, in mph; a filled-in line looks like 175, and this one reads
94
